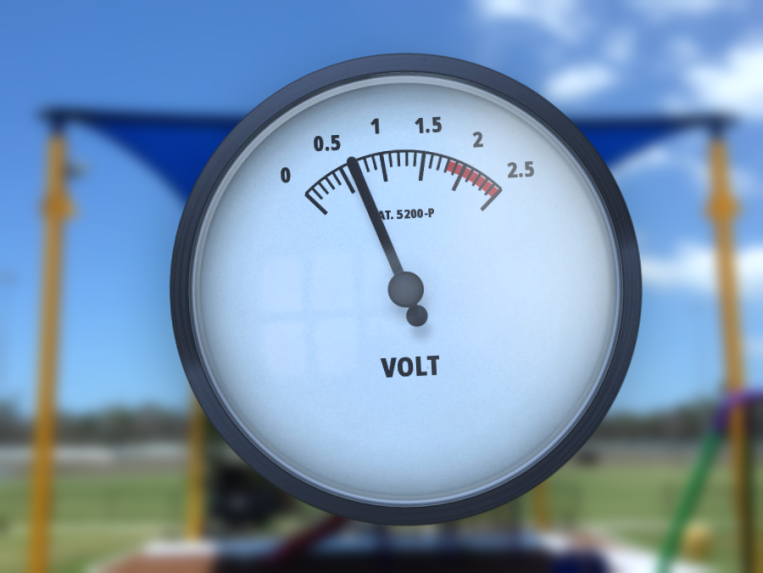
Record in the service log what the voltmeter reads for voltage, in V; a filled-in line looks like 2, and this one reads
0.65
